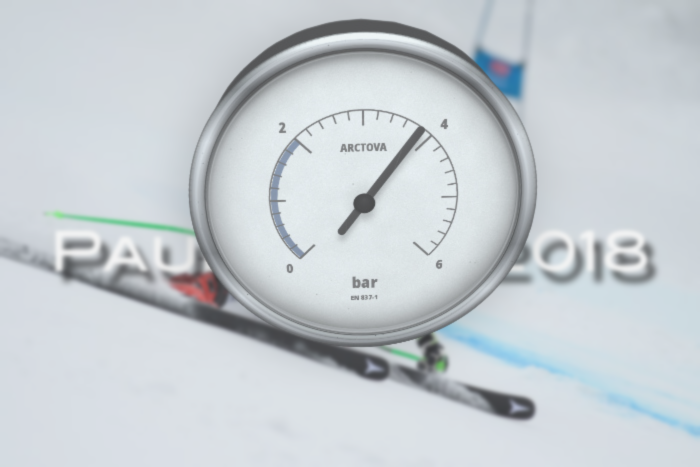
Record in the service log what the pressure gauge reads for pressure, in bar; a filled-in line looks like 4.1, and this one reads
3.8
